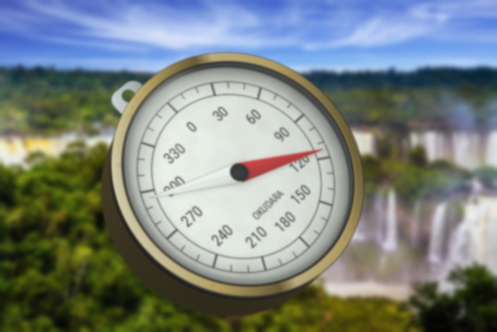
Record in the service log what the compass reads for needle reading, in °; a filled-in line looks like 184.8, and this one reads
115
